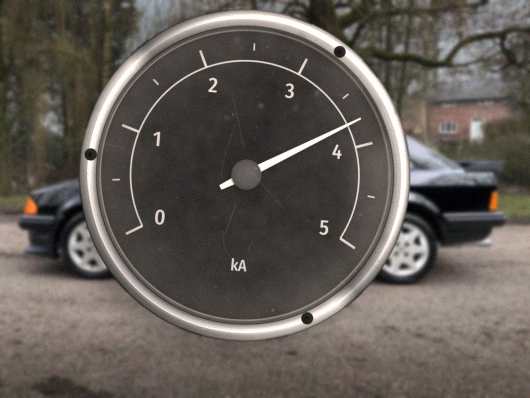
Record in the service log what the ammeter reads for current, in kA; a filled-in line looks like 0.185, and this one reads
3.75
